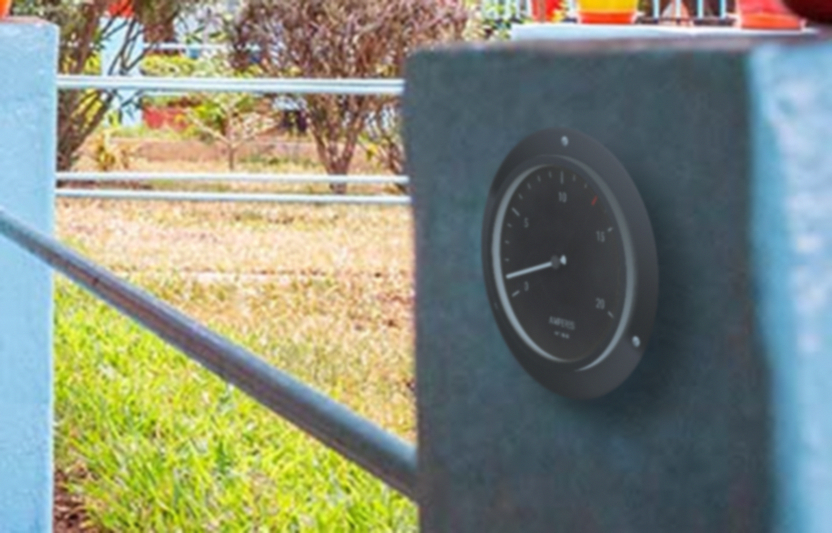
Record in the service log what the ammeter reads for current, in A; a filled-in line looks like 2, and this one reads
1
